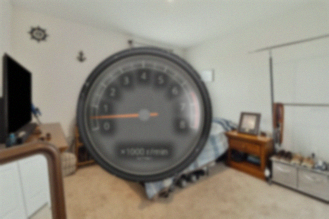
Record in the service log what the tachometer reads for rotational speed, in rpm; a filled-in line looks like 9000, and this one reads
500
